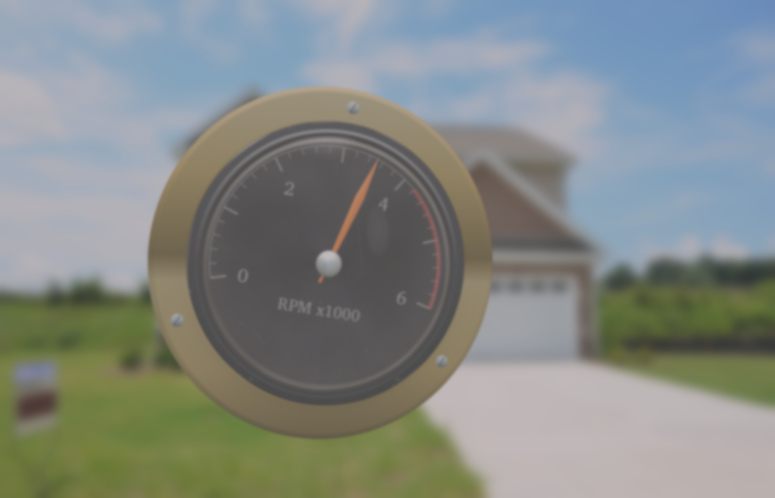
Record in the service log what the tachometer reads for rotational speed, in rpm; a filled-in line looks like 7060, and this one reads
3500
